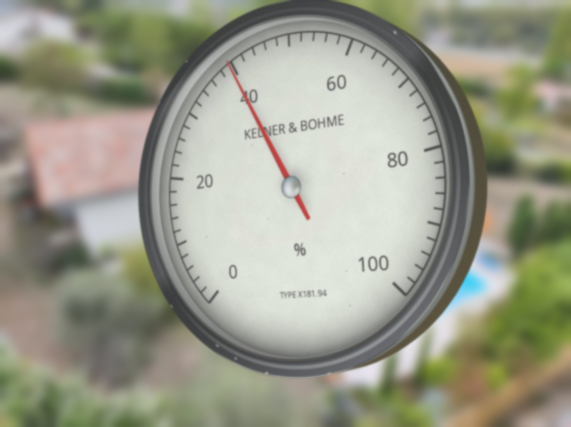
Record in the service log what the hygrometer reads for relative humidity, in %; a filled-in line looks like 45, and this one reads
40
